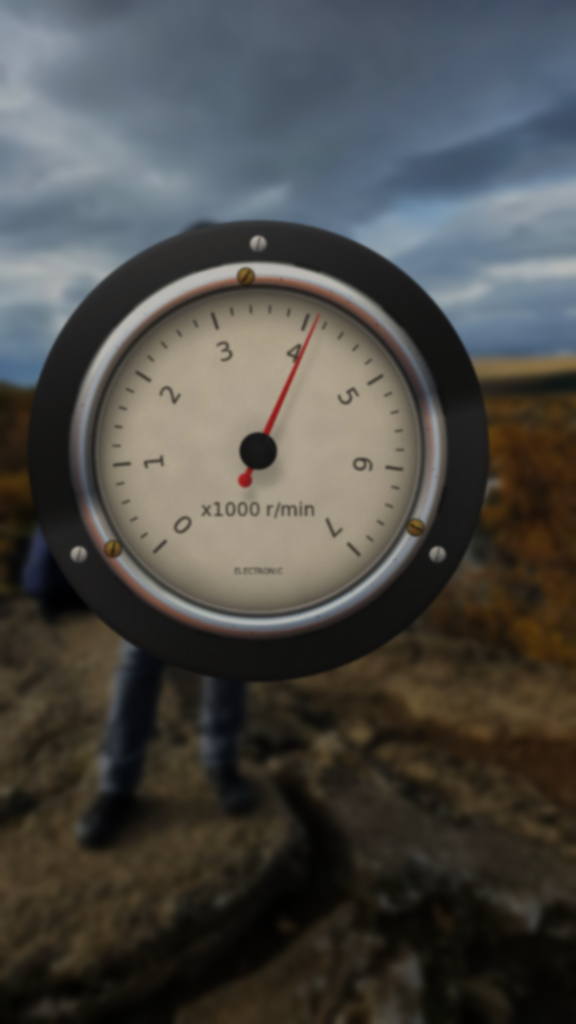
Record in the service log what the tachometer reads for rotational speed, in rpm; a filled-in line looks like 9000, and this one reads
4100
